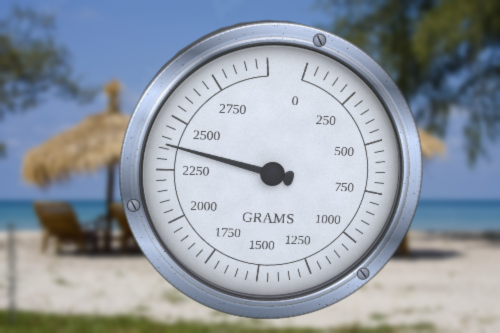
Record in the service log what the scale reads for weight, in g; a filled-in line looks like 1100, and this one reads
2375
